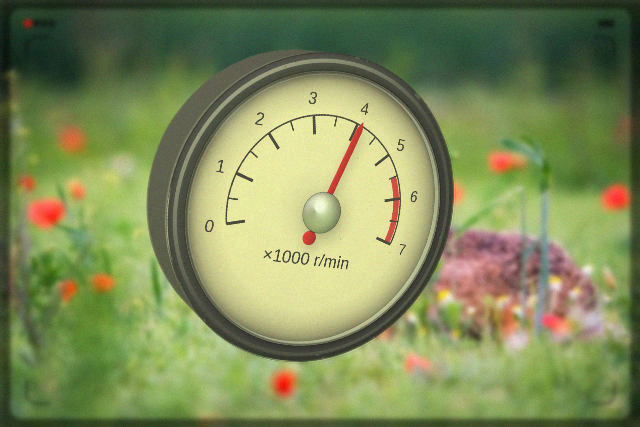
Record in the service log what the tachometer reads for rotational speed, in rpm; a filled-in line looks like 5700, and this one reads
4000
